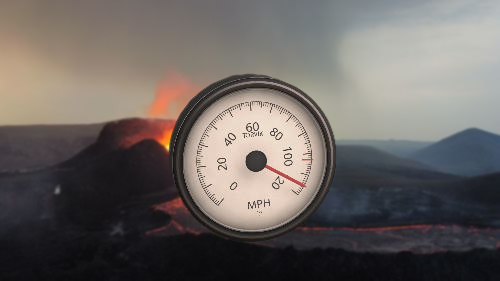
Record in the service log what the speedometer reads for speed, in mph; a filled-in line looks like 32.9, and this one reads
115
